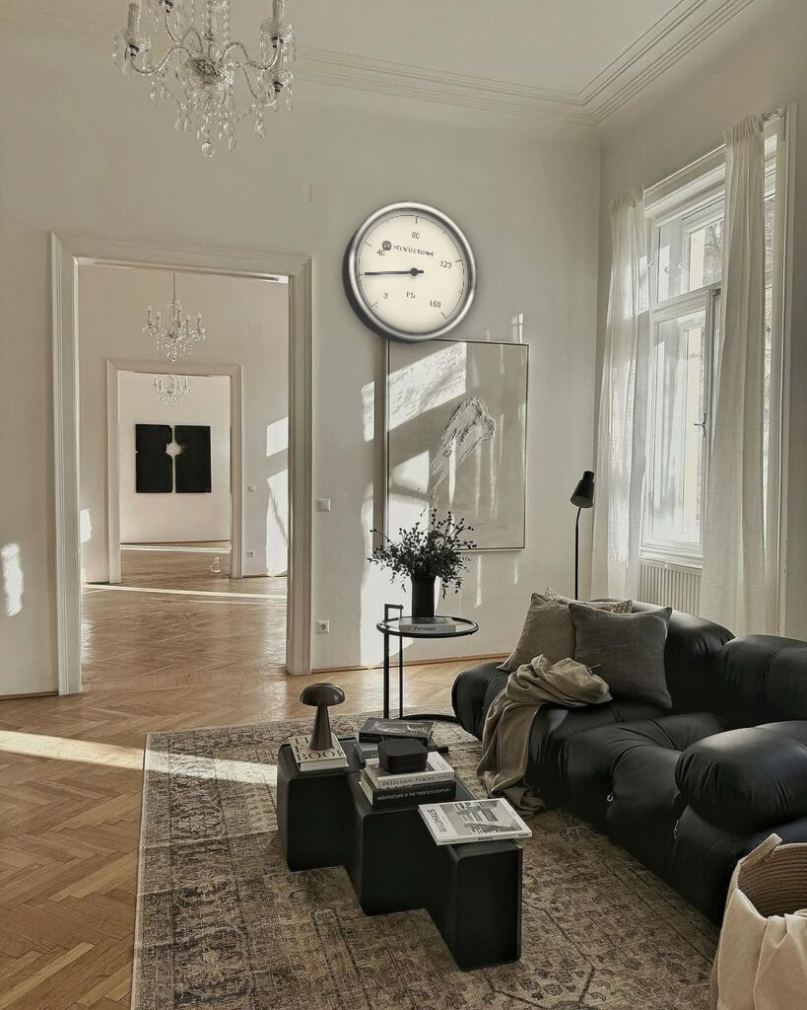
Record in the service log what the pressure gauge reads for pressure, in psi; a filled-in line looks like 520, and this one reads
20
